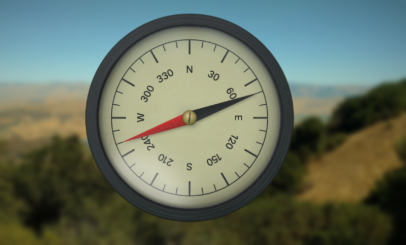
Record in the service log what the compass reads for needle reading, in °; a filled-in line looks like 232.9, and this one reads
250
